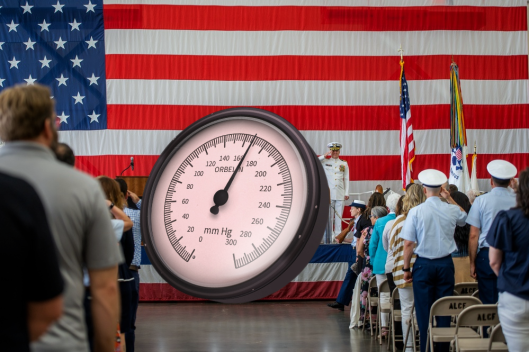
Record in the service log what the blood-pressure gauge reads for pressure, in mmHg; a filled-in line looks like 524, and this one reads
170
